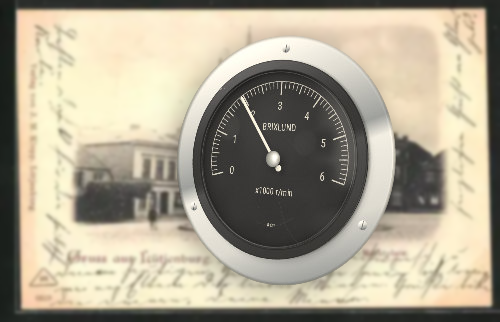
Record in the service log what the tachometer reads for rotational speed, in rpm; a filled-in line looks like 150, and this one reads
2000
